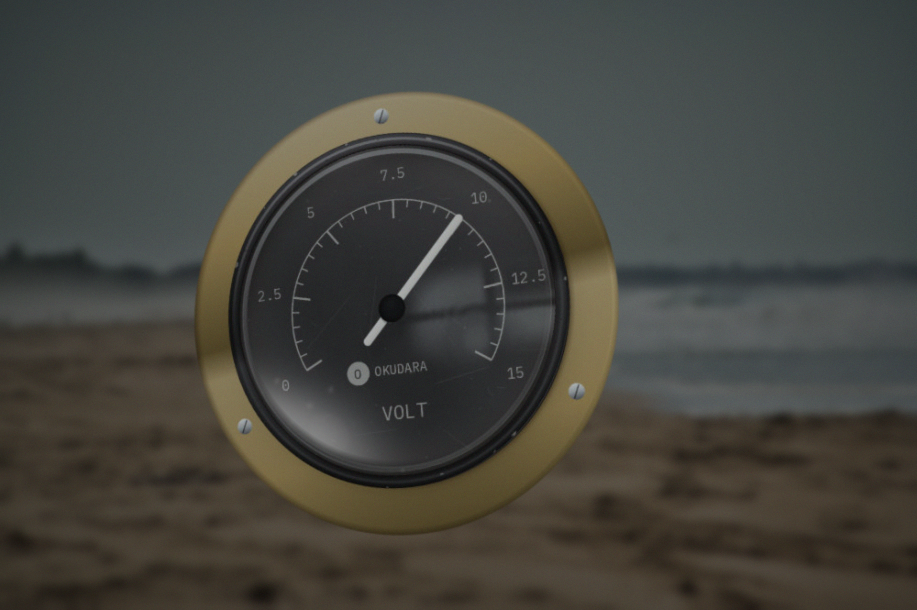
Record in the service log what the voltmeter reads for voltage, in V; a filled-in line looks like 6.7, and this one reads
10
